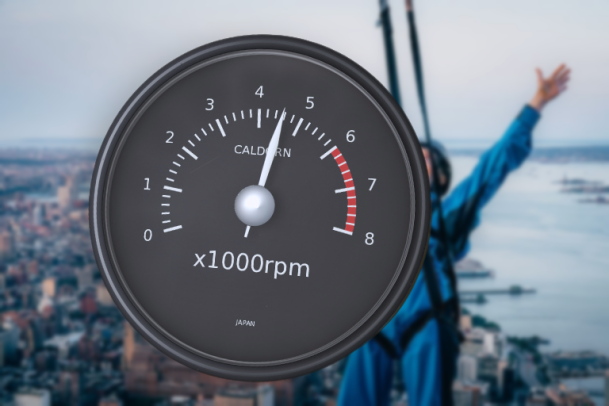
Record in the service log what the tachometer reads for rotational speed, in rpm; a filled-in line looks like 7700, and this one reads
4600
